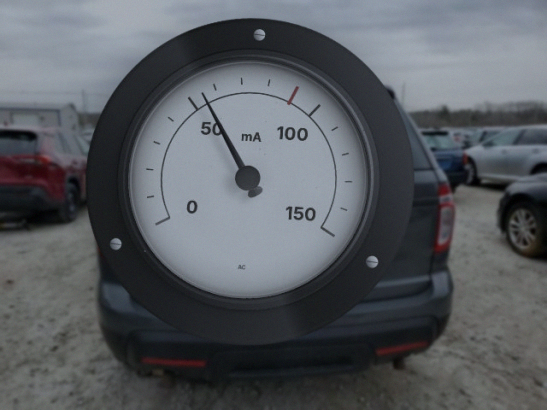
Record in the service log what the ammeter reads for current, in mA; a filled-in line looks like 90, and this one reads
55
